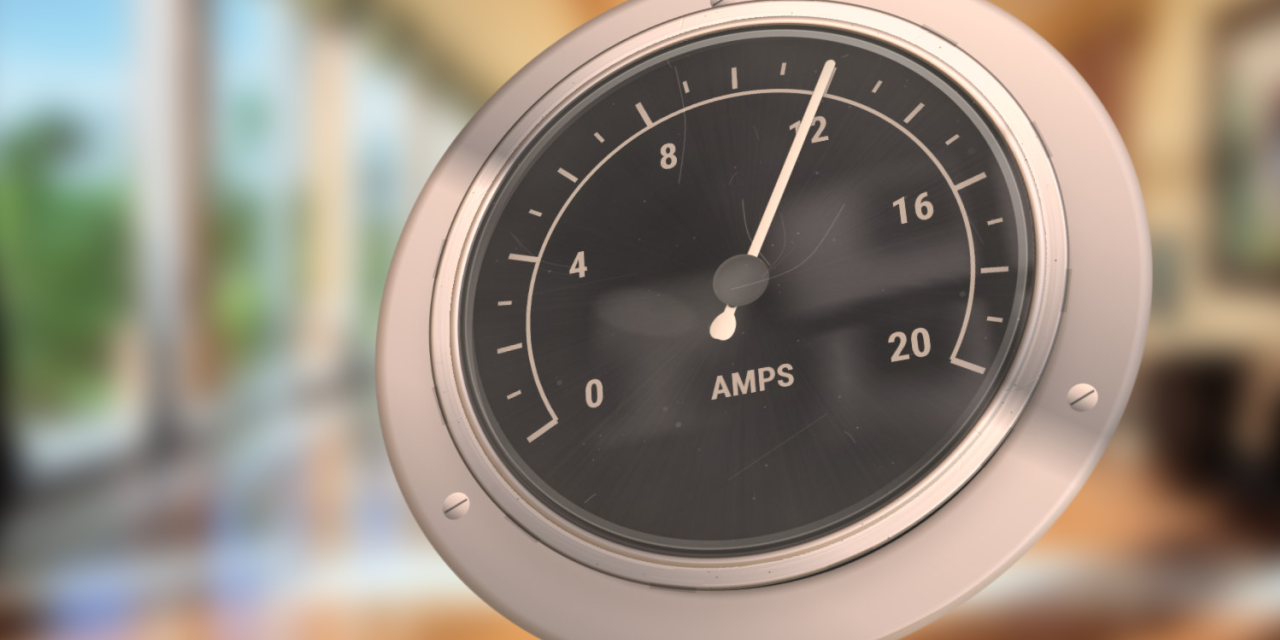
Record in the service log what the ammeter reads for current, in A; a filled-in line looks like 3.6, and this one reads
12
